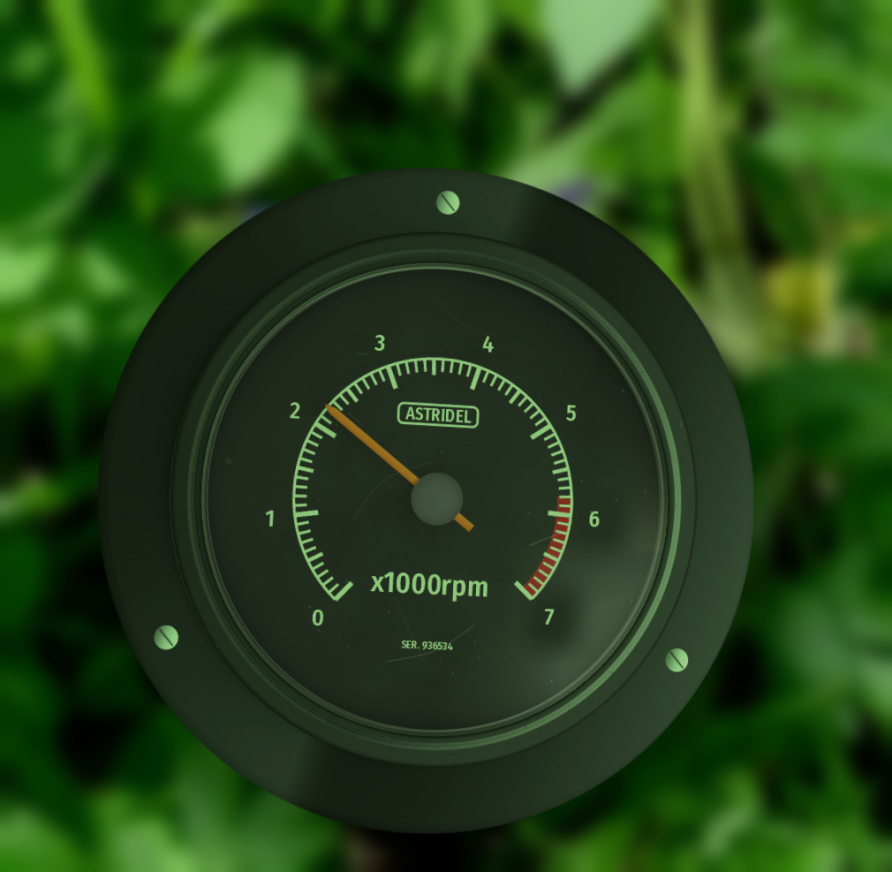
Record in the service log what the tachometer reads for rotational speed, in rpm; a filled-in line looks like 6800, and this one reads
2200
